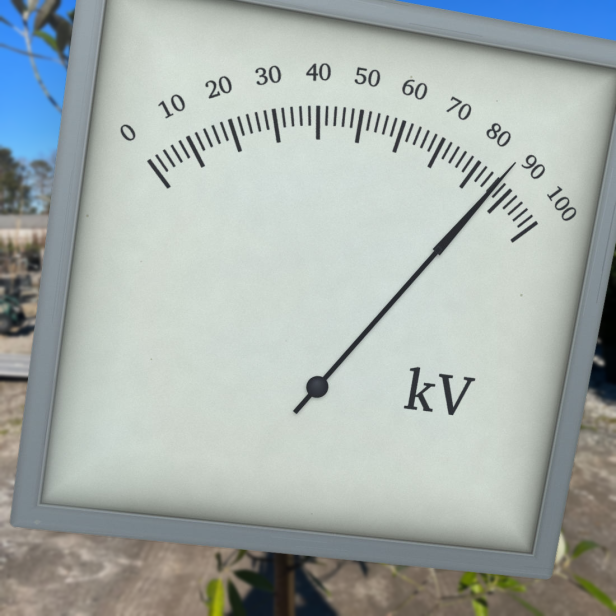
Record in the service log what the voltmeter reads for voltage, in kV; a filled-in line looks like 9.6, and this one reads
86
